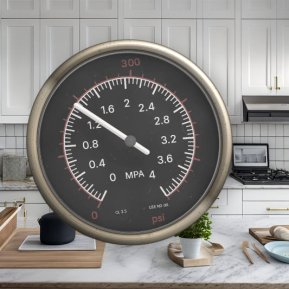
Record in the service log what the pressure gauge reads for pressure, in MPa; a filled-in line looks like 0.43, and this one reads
1.3
